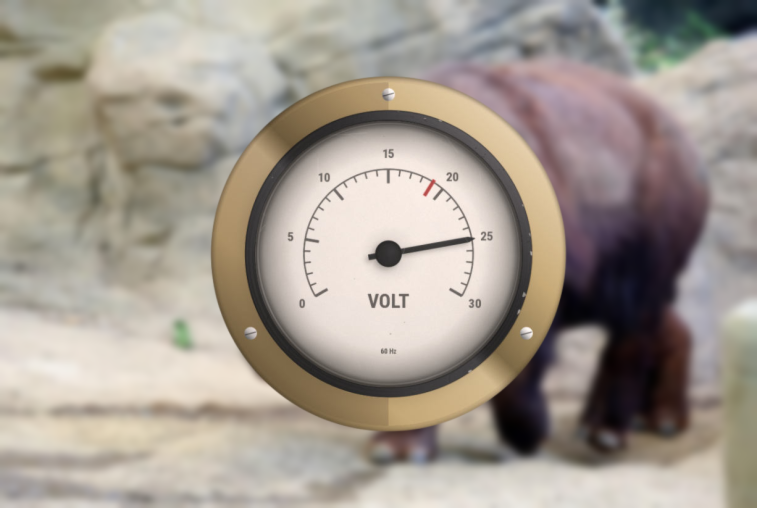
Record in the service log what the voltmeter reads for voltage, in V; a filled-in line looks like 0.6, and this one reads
25
